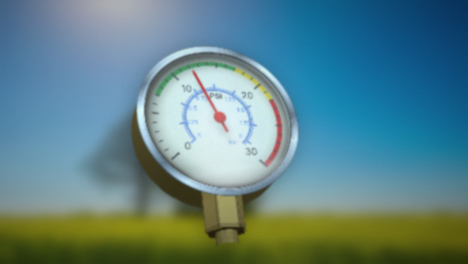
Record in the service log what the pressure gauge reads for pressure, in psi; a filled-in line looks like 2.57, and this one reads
12
